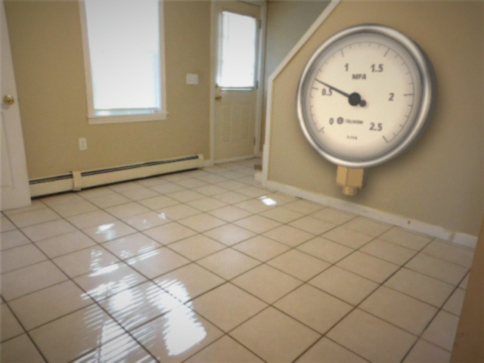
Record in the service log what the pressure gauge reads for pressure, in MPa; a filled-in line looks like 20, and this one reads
0.6
